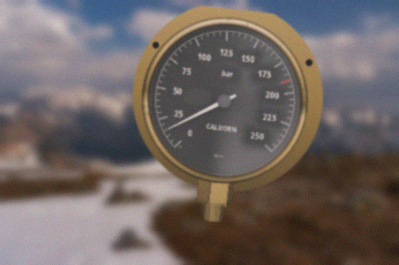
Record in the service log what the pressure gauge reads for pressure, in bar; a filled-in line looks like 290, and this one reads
15
